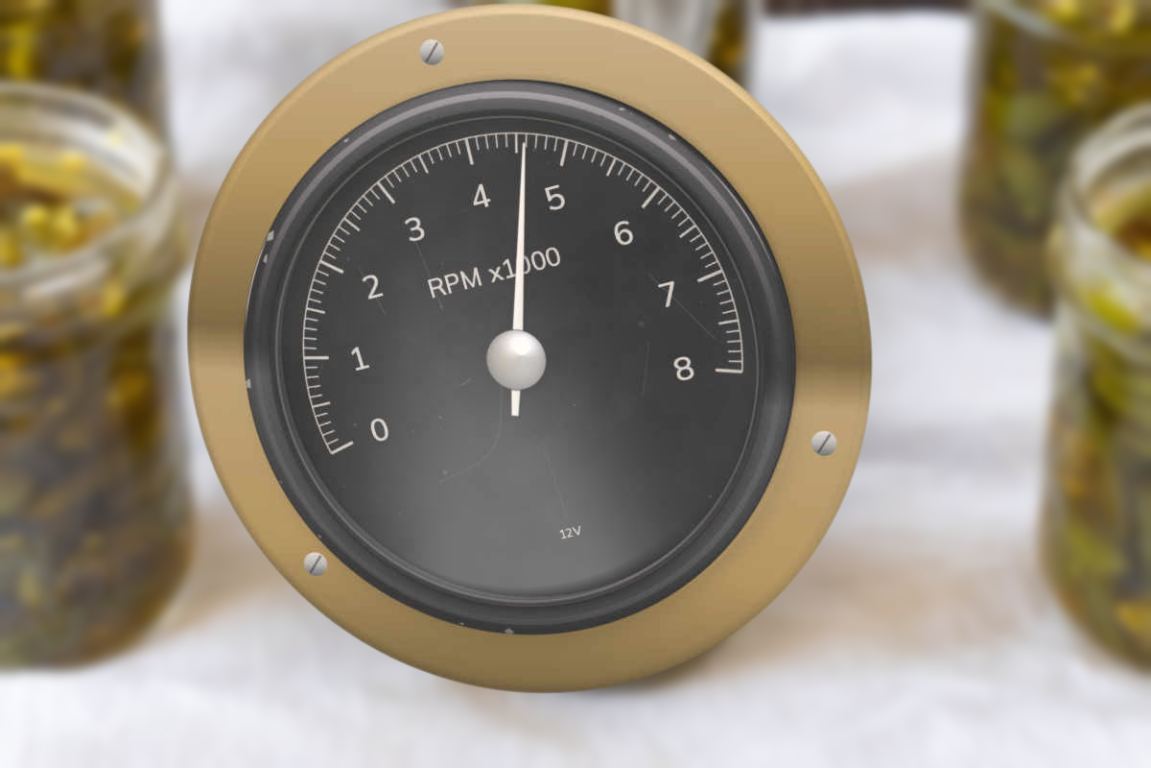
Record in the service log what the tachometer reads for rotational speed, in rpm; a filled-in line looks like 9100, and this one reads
4600
